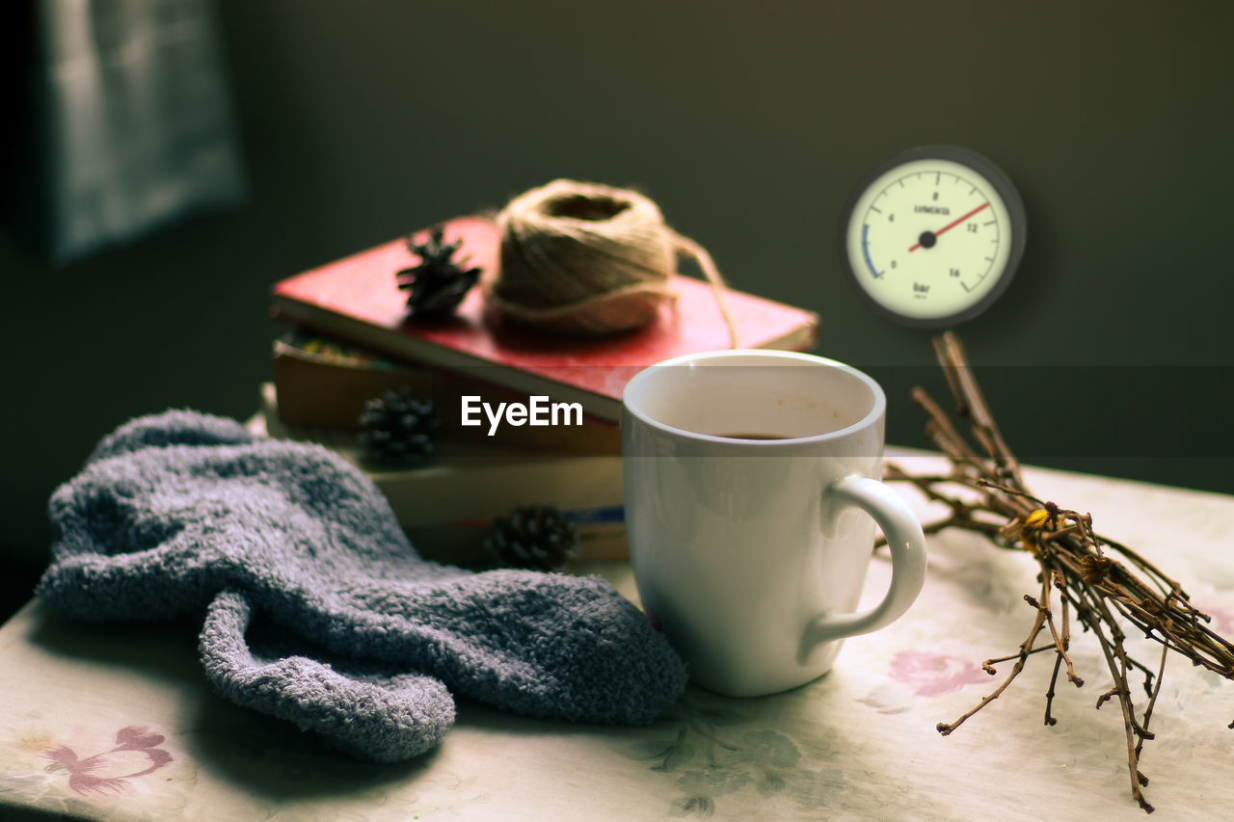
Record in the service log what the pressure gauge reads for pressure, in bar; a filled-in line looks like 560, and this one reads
11
